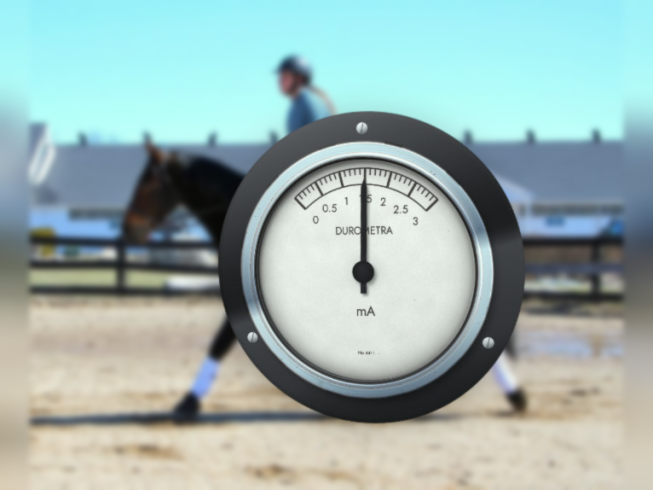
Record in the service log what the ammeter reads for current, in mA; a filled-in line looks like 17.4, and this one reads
1.5
